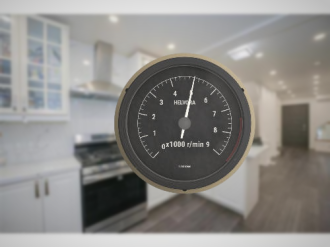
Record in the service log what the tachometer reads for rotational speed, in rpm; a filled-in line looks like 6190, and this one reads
5000
